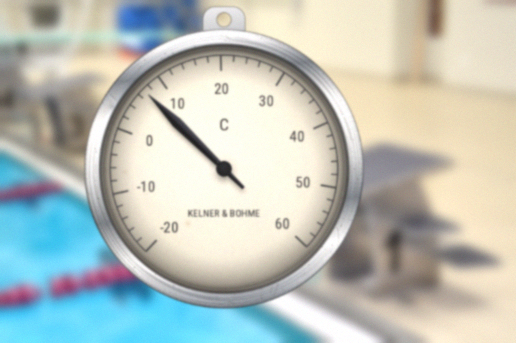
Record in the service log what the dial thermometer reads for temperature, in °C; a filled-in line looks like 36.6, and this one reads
7
